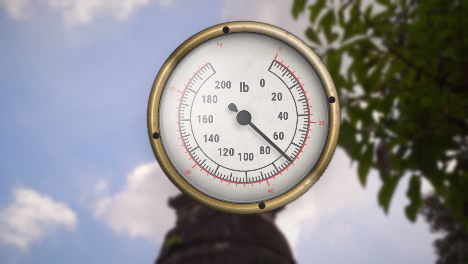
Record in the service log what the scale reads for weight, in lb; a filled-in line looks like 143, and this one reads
70
